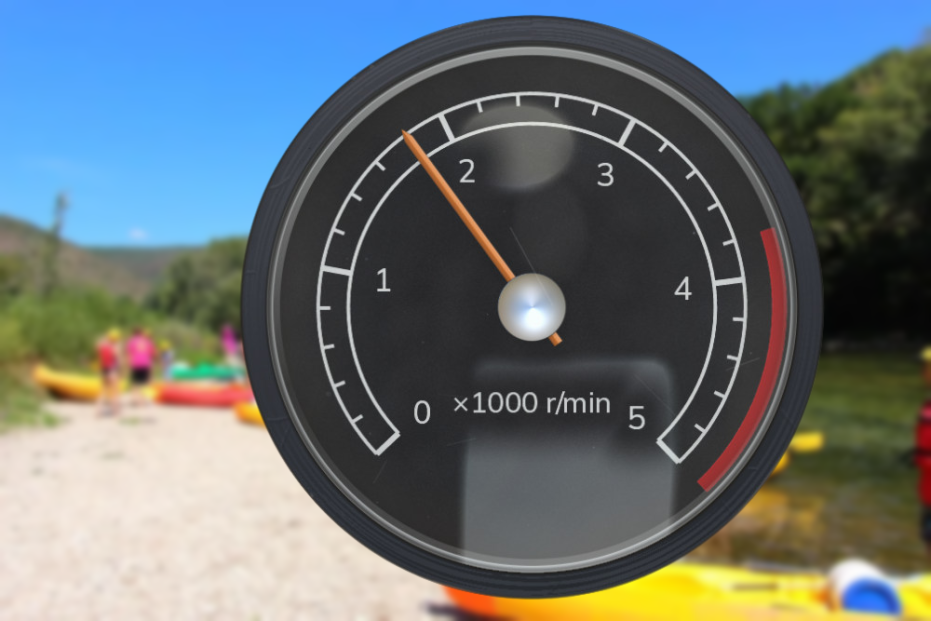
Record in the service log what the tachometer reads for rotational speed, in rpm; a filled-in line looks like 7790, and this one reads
1800
